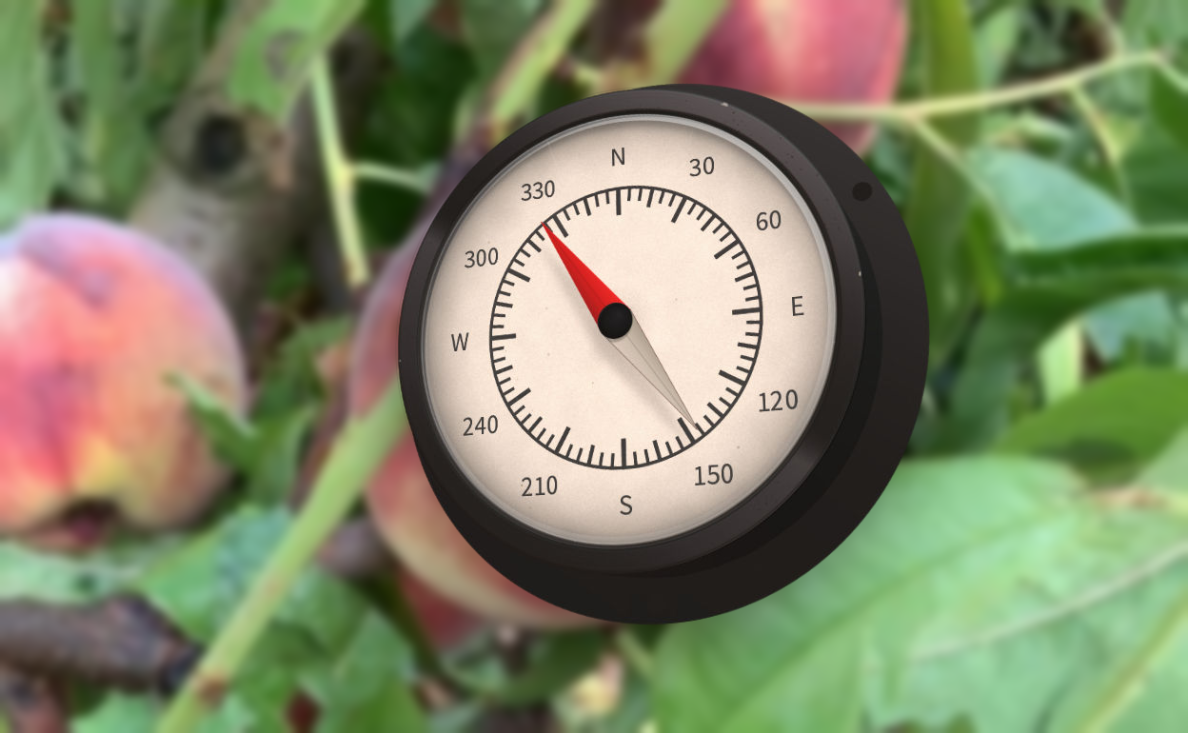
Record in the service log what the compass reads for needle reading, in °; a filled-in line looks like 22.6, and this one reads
325
